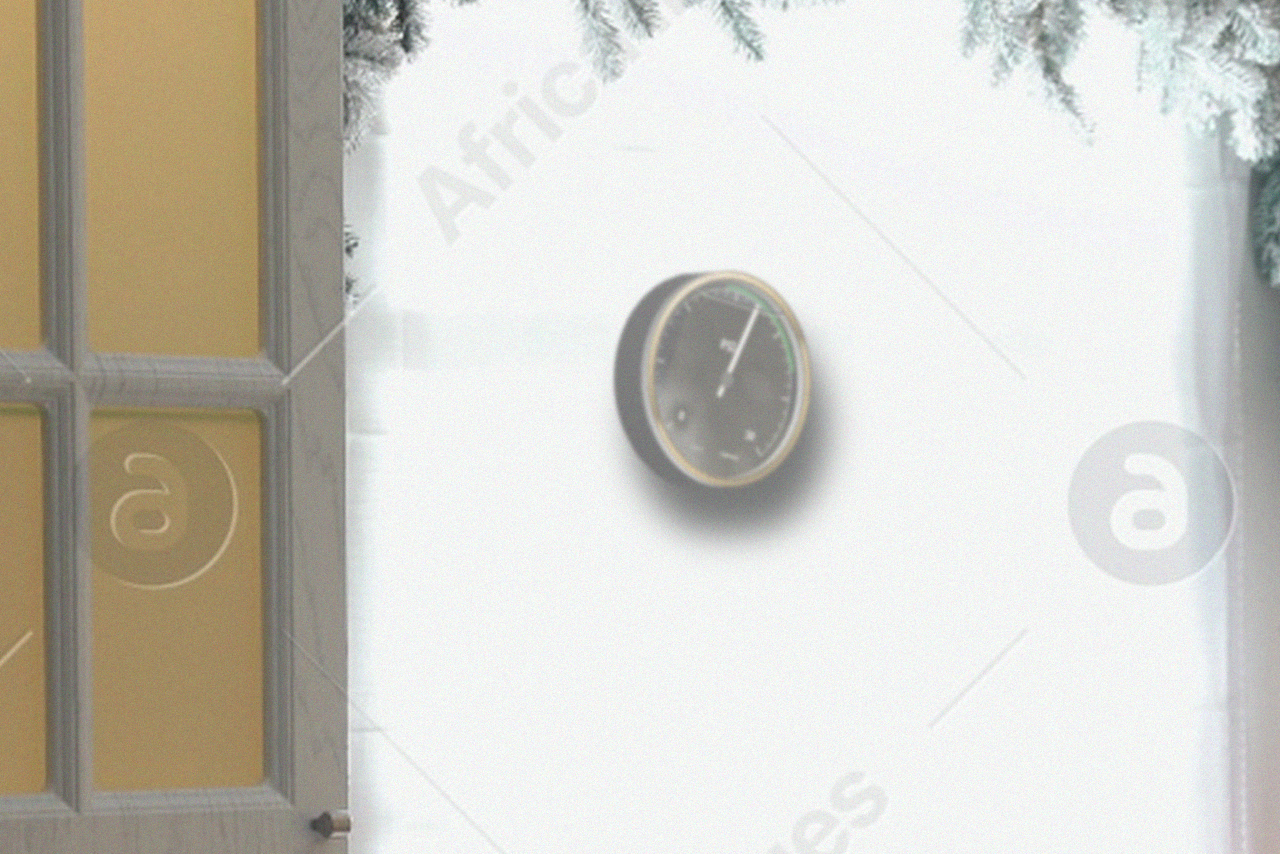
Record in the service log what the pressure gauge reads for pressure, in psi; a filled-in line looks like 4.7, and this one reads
17
